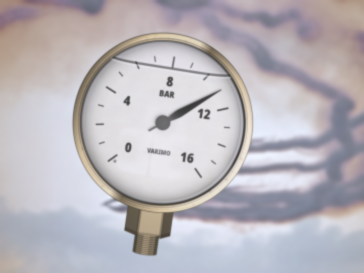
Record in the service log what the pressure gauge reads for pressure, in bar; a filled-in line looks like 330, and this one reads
11
